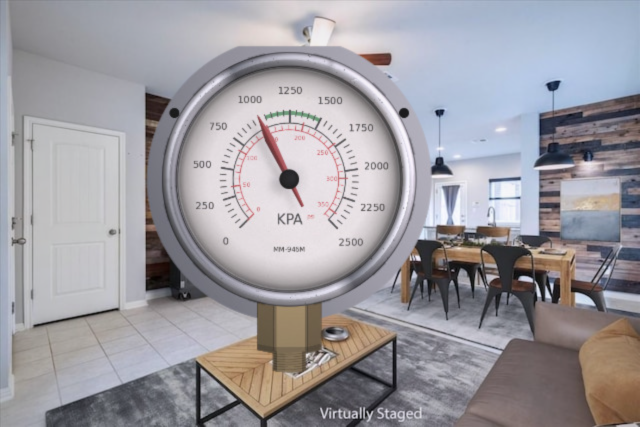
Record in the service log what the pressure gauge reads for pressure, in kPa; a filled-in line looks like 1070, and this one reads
1000
